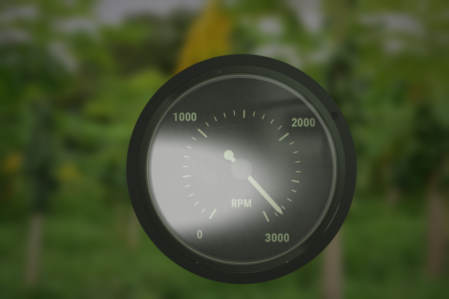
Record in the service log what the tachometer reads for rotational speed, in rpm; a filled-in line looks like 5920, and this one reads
2850
